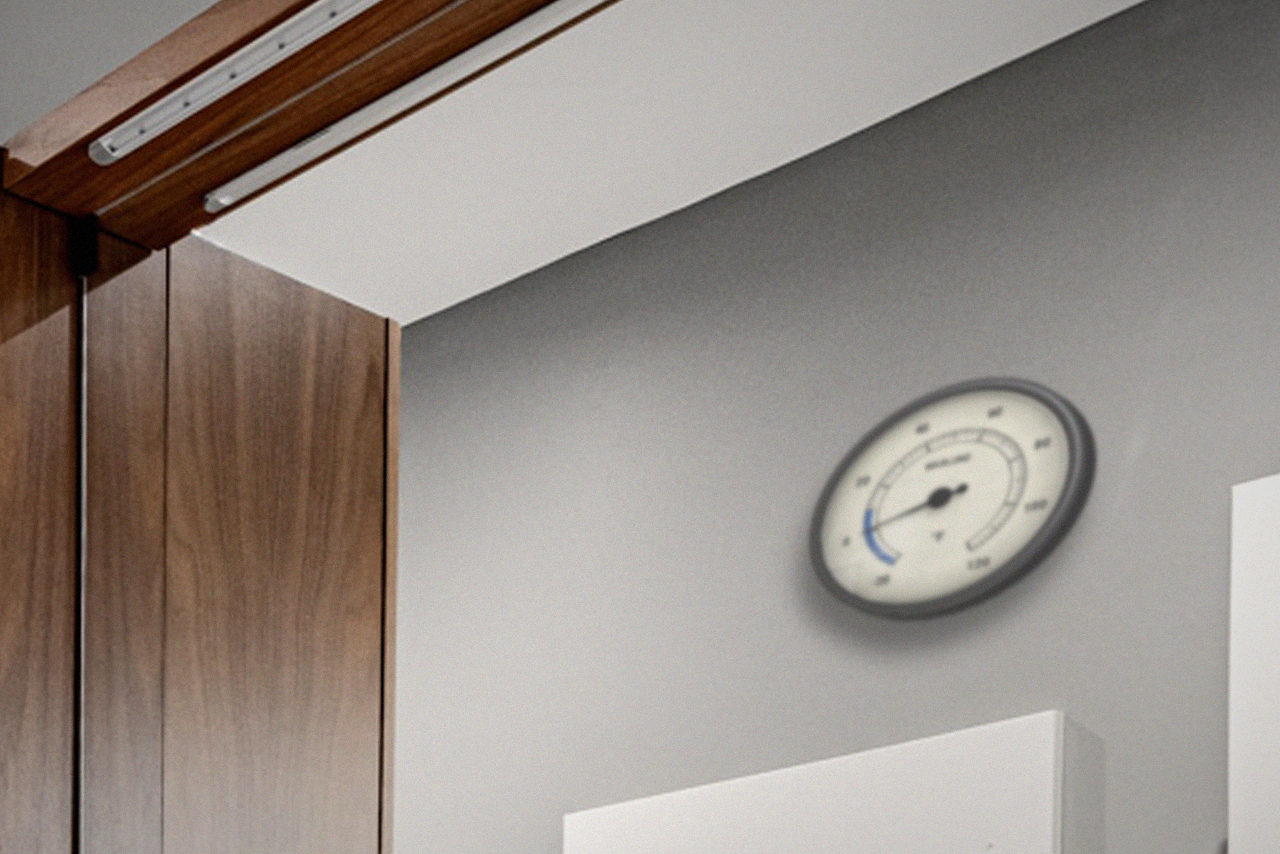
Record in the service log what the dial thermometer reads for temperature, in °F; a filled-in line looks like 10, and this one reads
0
